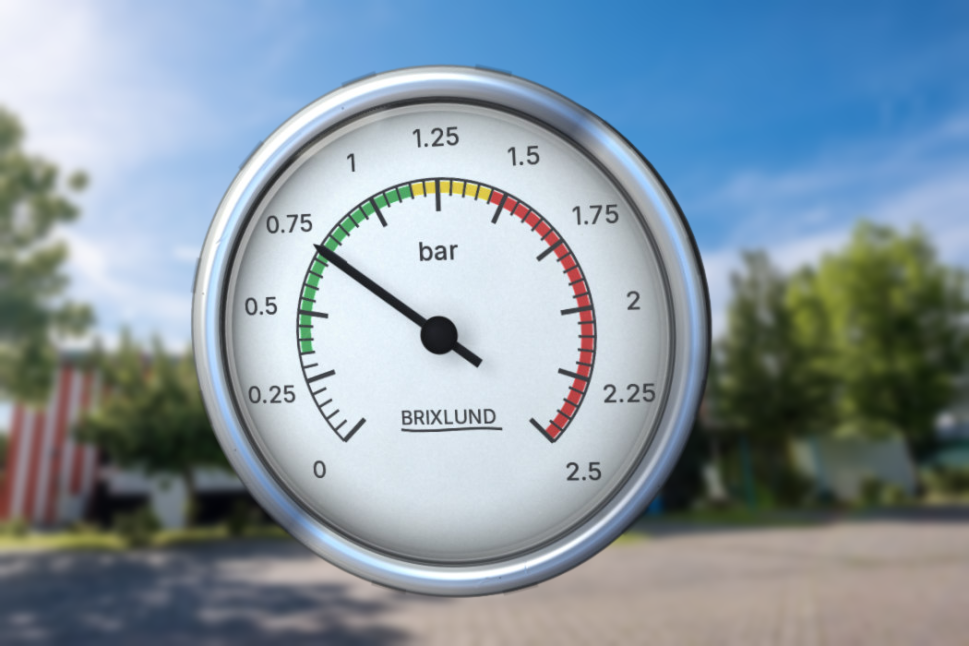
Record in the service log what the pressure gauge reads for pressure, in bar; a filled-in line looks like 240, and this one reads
0.75
